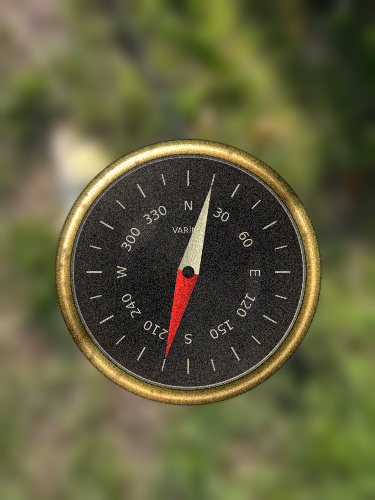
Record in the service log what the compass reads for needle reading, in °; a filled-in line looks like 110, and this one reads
195
